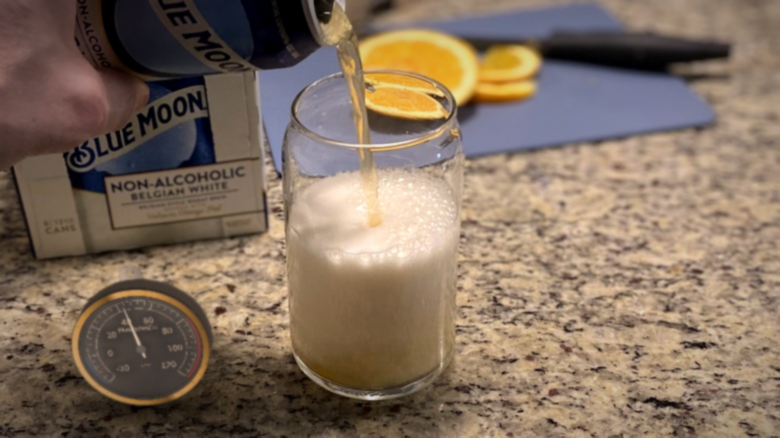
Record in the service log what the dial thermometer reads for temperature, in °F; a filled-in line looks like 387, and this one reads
44
